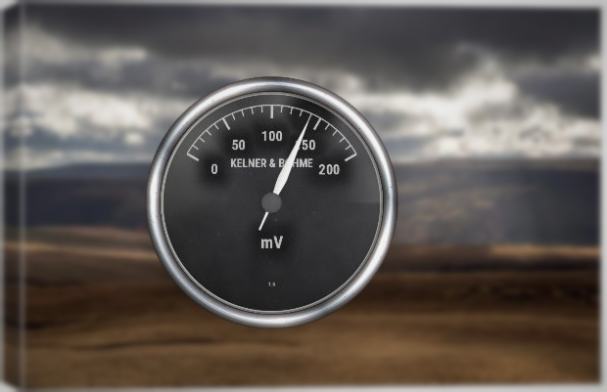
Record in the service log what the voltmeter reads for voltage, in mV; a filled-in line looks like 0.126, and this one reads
140
